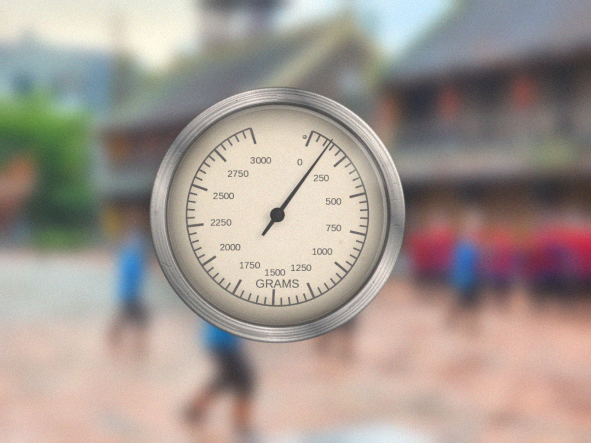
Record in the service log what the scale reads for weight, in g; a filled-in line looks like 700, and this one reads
125
